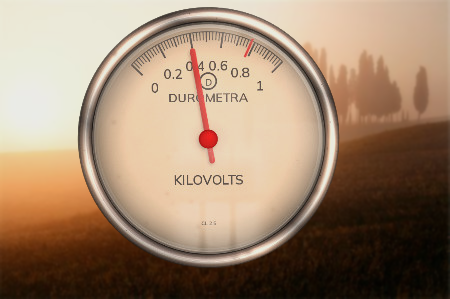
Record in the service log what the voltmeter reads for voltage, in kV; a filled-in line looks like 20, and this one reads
0.4
